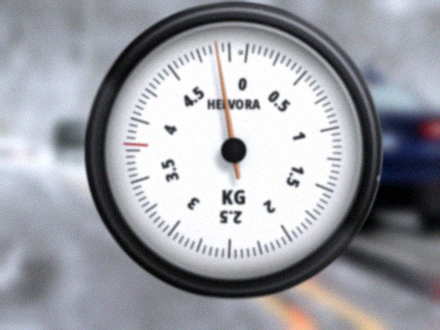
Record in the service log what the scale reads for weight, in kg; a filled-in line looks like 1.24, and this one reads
4.9
